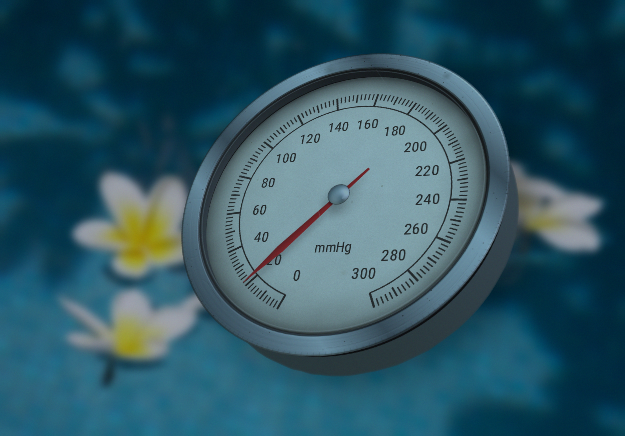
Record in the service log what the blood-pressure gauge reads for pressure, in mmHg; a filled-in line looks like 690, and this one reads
20
